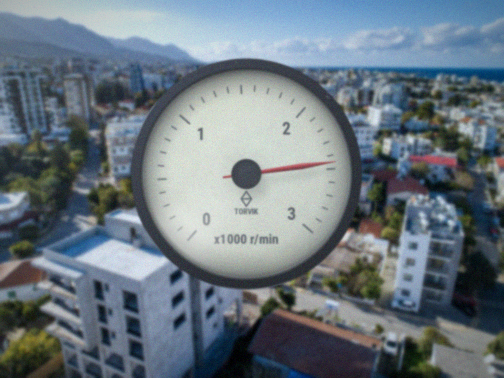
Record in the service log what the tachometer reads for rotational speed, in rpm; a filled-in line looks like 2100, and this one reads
2450
